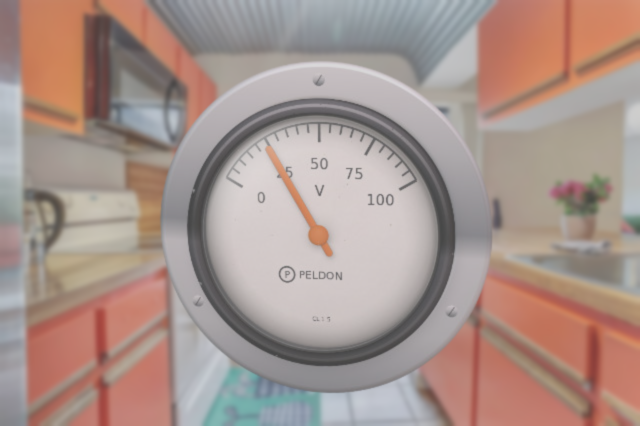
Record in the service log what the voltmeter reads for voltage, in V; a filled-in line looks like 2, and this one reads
25
